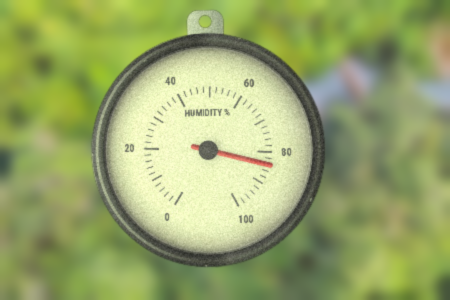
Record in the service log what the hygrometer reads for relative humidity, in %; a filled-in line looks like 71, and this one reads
84
